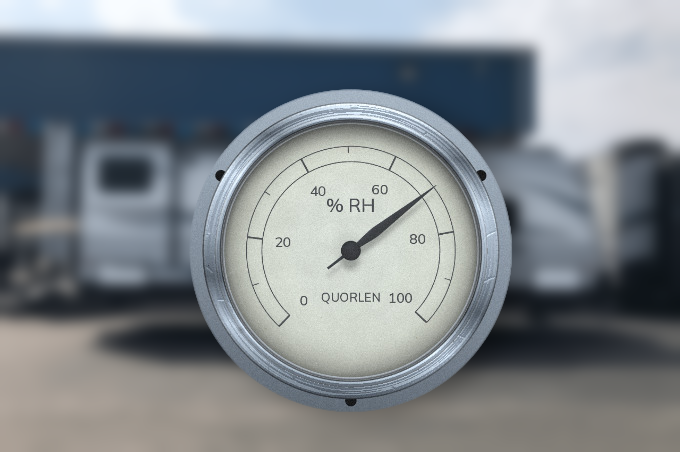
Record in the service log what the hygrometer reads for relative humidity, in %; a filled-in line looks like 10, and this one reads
70
